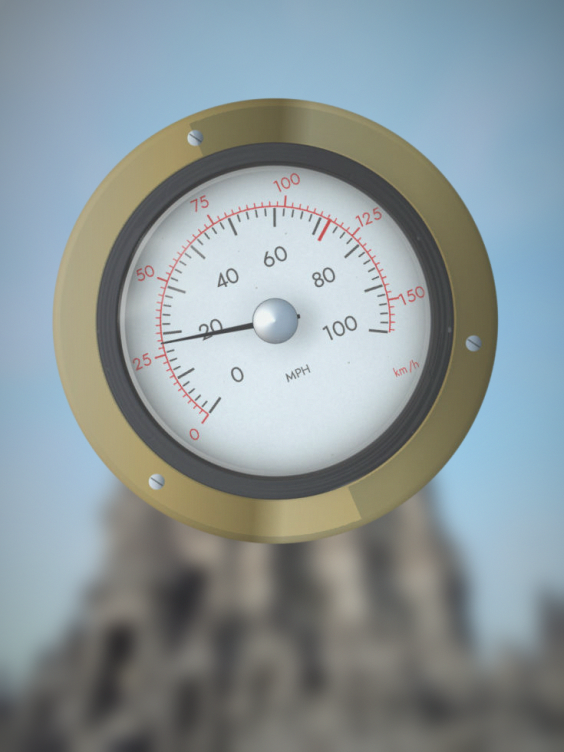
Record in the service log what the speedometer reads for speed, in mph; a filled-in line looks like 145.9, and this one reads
18
